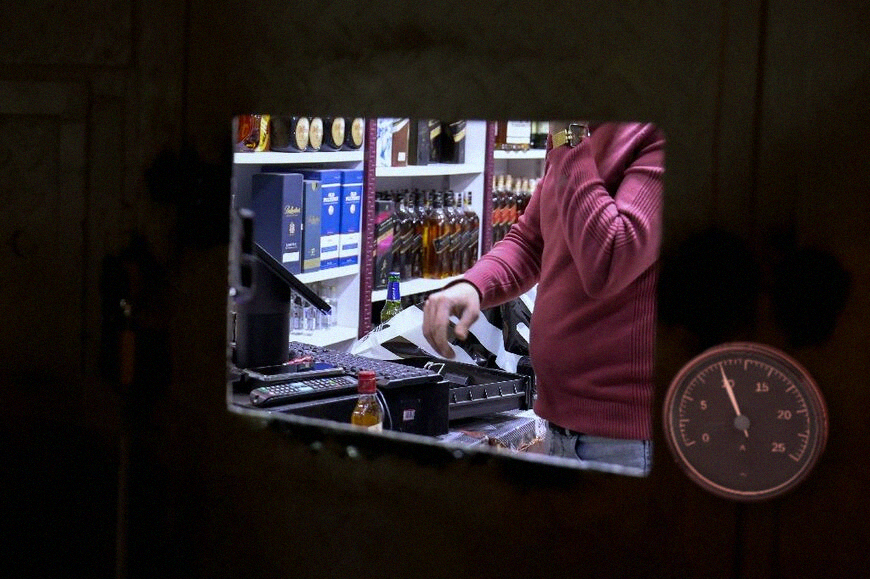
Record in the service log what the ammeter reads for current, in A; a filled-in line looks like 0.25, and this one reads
10
